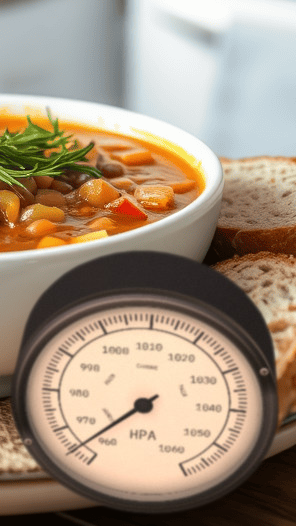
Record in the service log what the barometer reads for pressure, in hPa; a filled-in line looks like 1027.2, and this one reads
965
